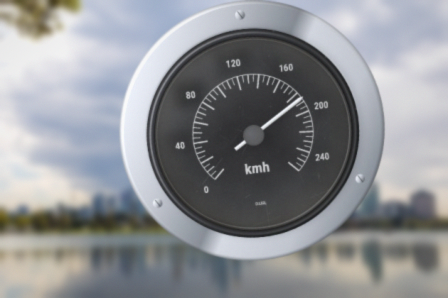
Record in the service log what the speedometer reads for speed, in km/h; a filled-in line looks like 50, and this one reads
185
